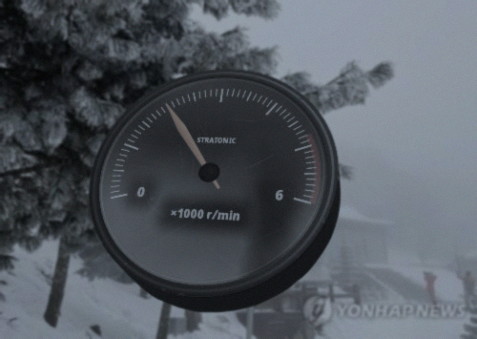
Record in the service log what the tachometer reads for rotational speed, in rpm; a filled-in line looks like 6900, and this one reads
2000
